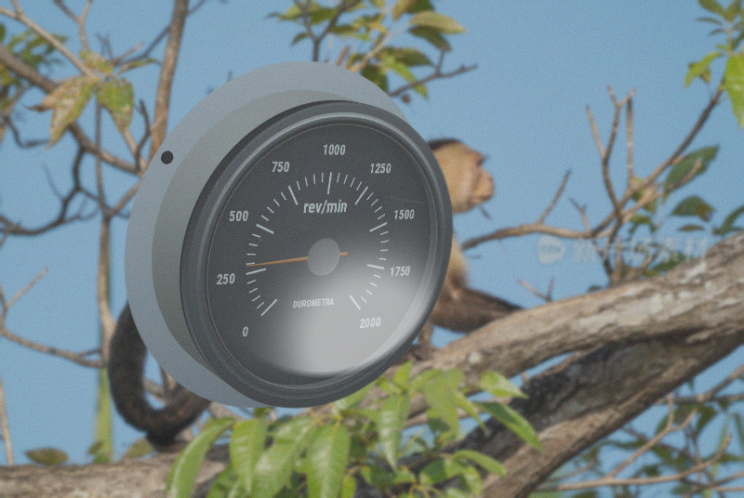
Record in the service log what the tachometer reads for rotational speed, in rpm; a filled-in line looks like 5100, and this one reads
300
